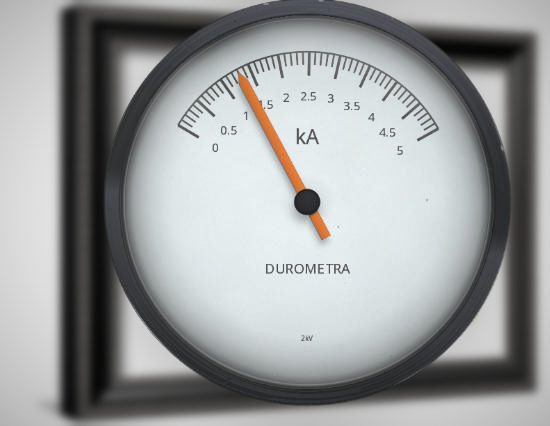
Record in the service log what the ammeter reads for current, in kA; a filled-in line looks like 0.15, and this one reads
1.3
